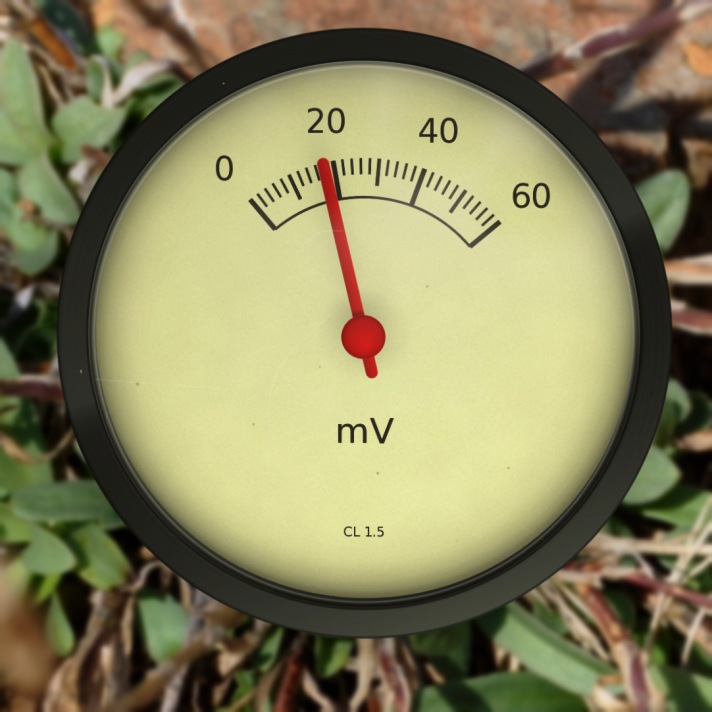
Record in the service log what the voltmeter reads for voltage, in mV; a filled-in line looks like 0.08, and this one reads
18
